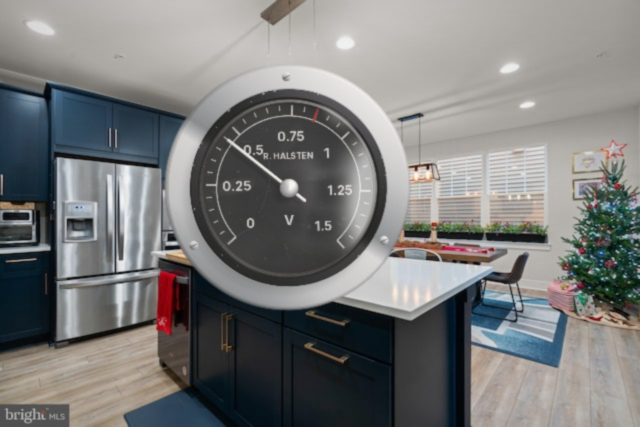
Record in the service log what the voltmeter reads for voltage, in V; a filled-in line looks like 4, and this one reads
0.45
